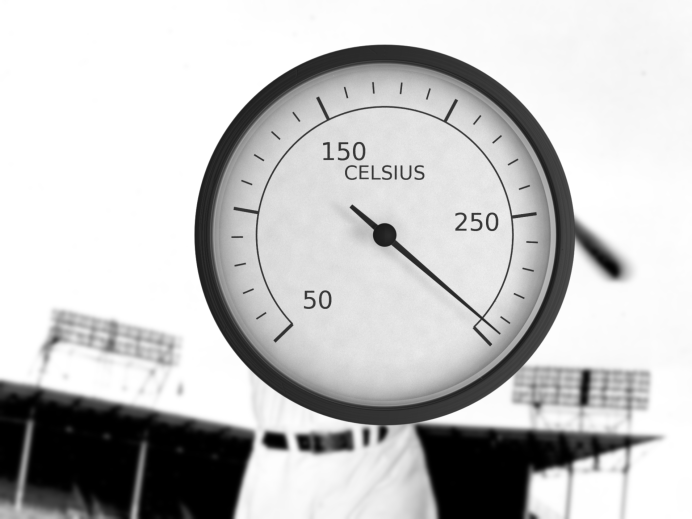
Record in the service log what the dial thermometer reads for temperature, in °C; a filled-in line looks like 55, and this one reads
295
